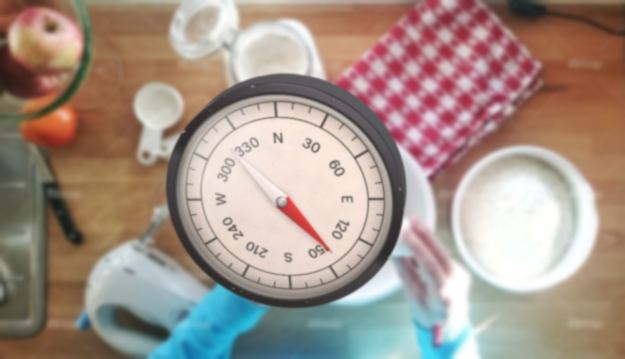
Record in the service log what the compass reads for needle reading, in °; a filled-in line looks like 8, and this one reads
140
